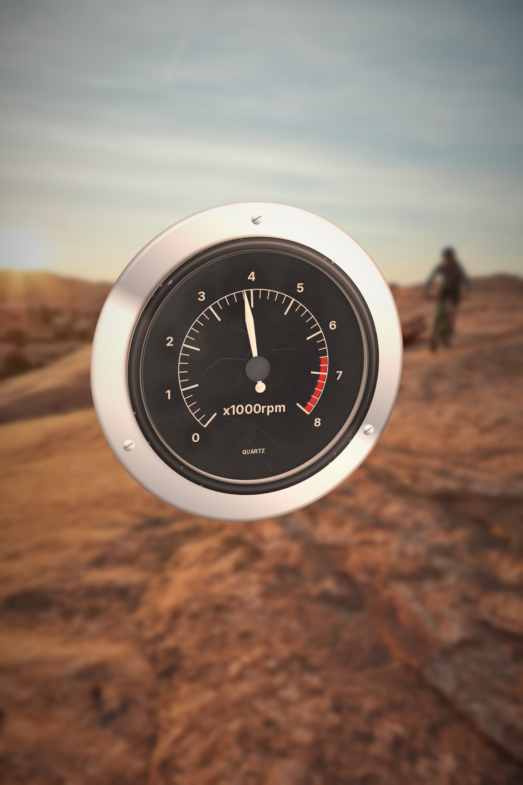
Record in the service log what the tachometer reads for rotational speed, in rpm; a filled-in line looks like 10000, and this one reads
3800
